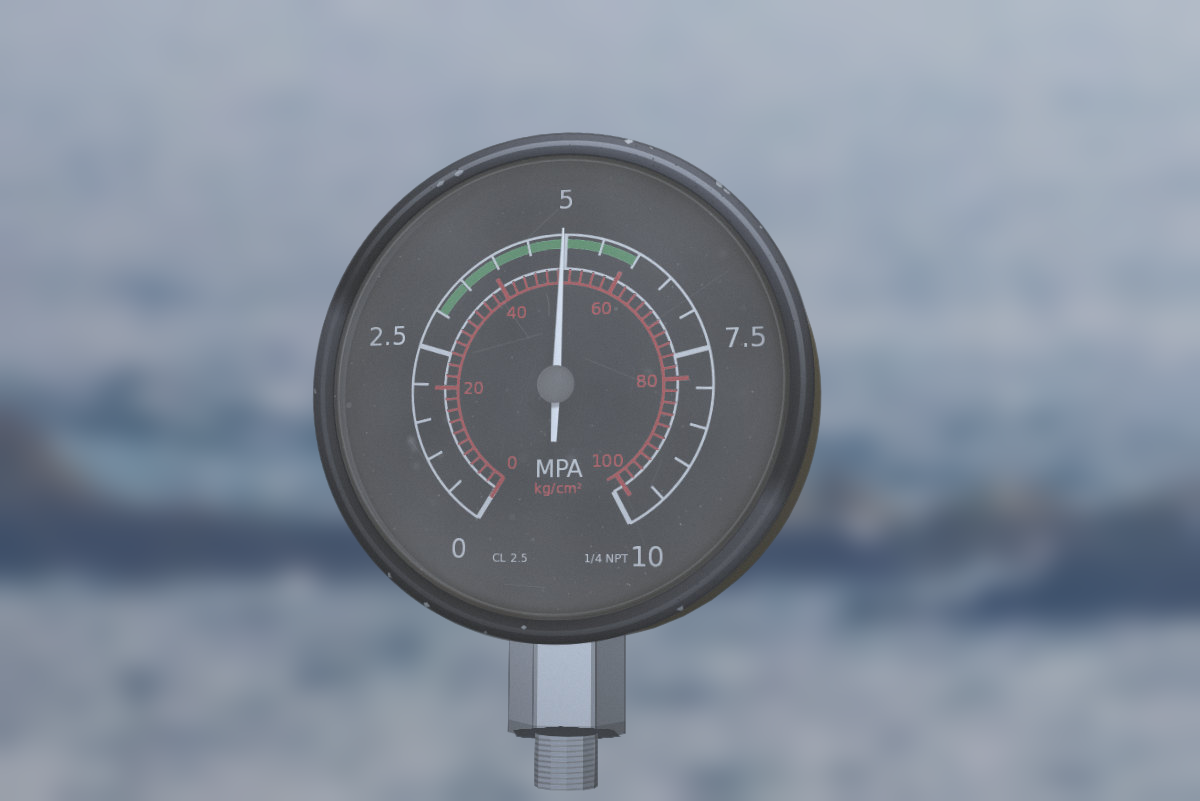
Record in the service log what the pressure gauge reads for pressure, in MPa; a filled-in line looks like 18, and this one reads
5
